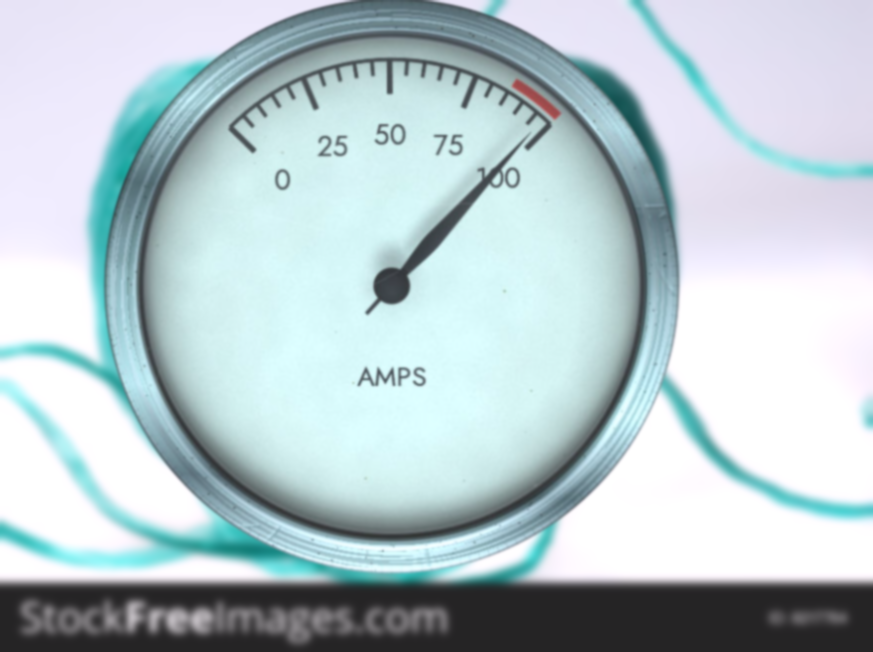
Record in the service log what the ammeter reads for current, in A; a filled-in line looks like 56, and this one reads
97.5
